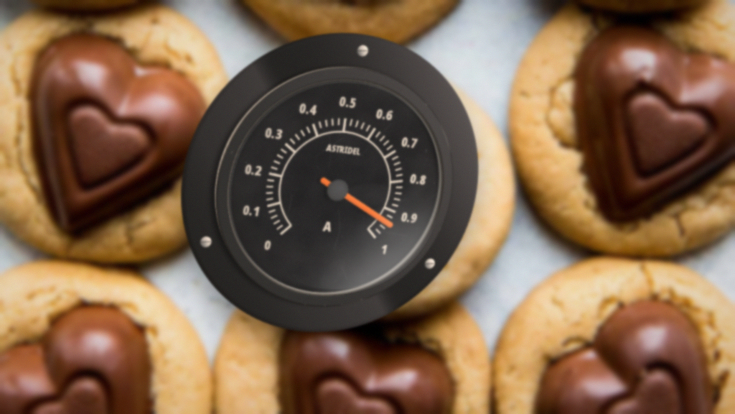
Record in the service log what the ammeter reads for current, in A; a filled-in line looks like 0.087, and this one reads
0.94
